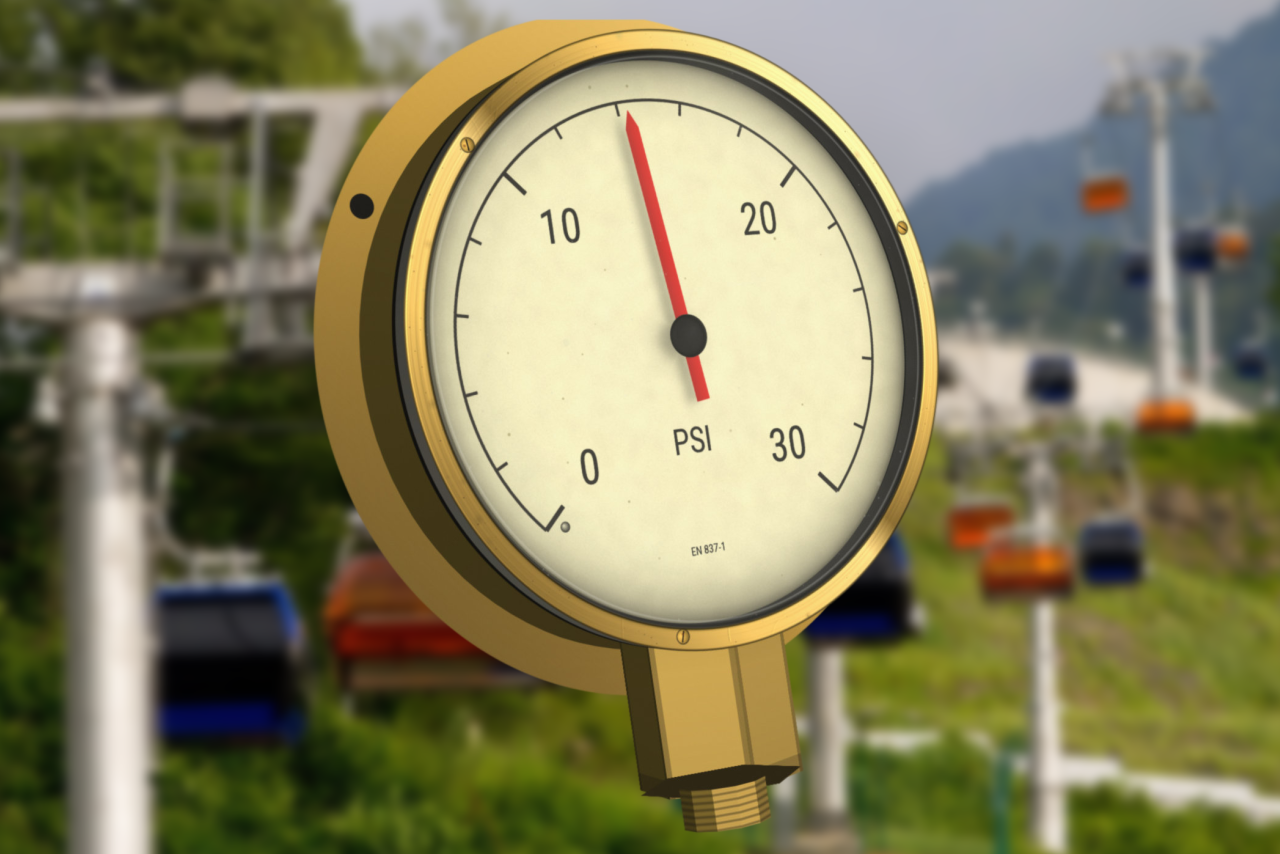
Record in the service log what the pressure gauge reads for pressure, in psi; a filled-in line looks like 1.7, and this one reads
14
